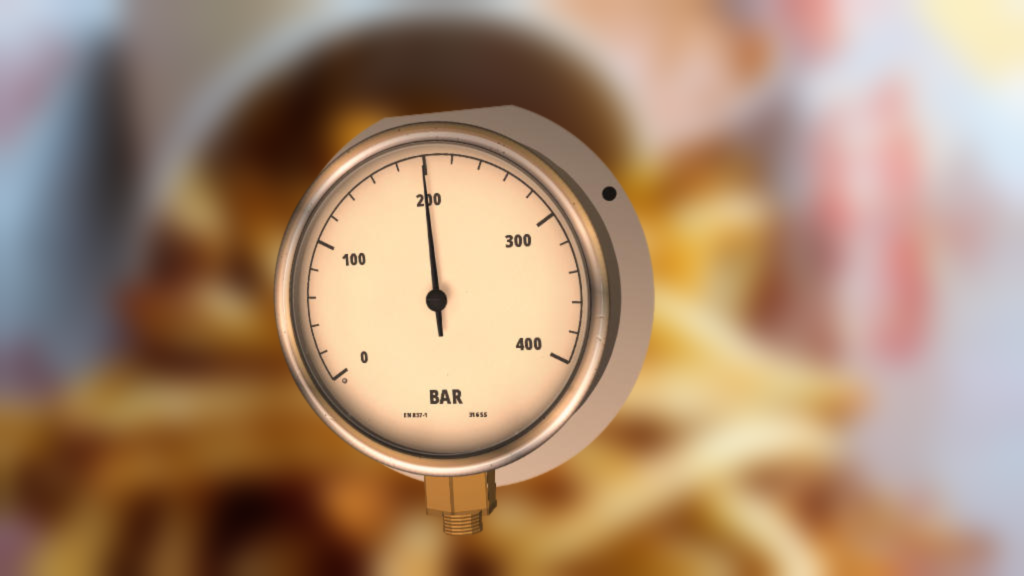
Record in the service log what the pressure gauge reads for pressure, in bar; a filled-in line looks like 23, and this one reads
200
